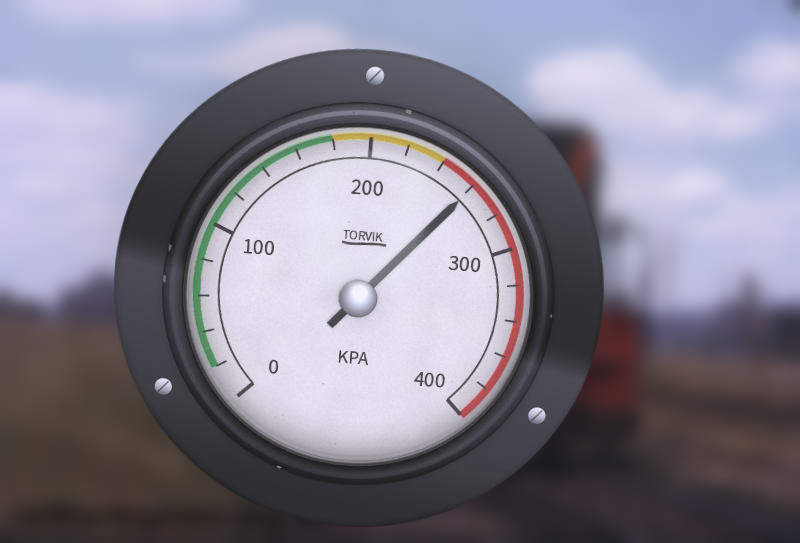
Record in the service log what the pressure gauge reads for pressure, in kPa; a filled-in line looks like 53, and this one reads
260
